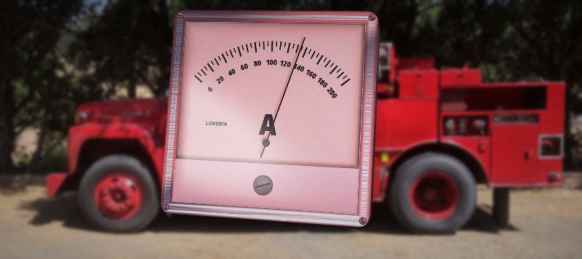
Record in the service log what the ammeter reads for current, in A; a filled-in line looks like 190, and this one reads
135
